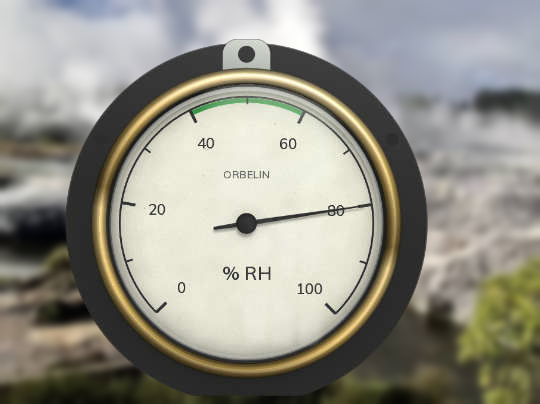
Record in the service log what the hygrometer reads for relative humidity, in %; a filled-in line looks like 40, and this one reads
80
